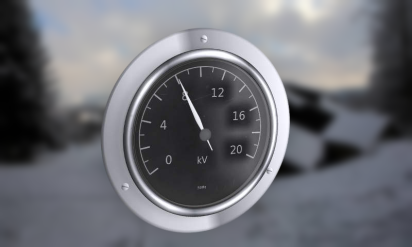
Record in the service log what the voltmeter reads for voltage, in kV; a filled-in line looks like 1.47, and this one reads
8
